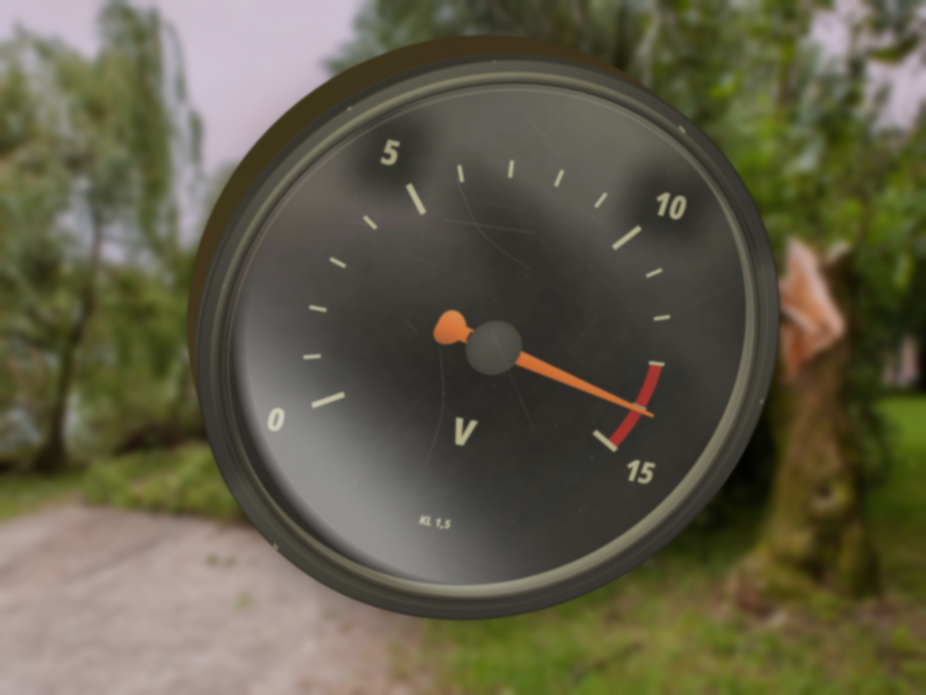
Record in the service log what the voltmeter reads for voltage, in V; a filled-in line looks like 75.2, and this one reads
14
